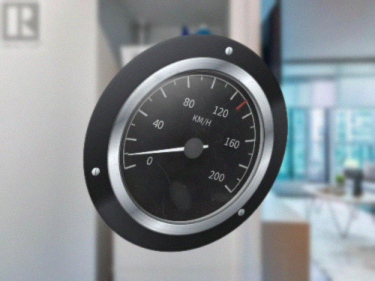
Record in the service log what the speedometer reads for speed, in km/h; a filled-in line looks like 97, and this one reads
10
